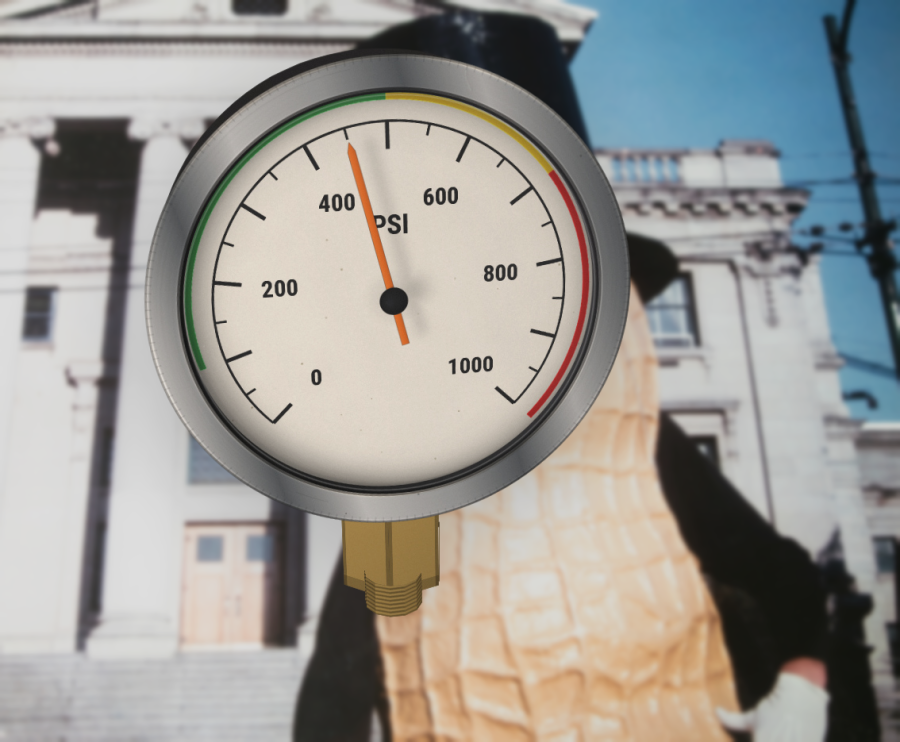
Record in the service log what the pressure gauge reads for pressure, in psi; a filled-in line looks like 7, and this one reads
450
